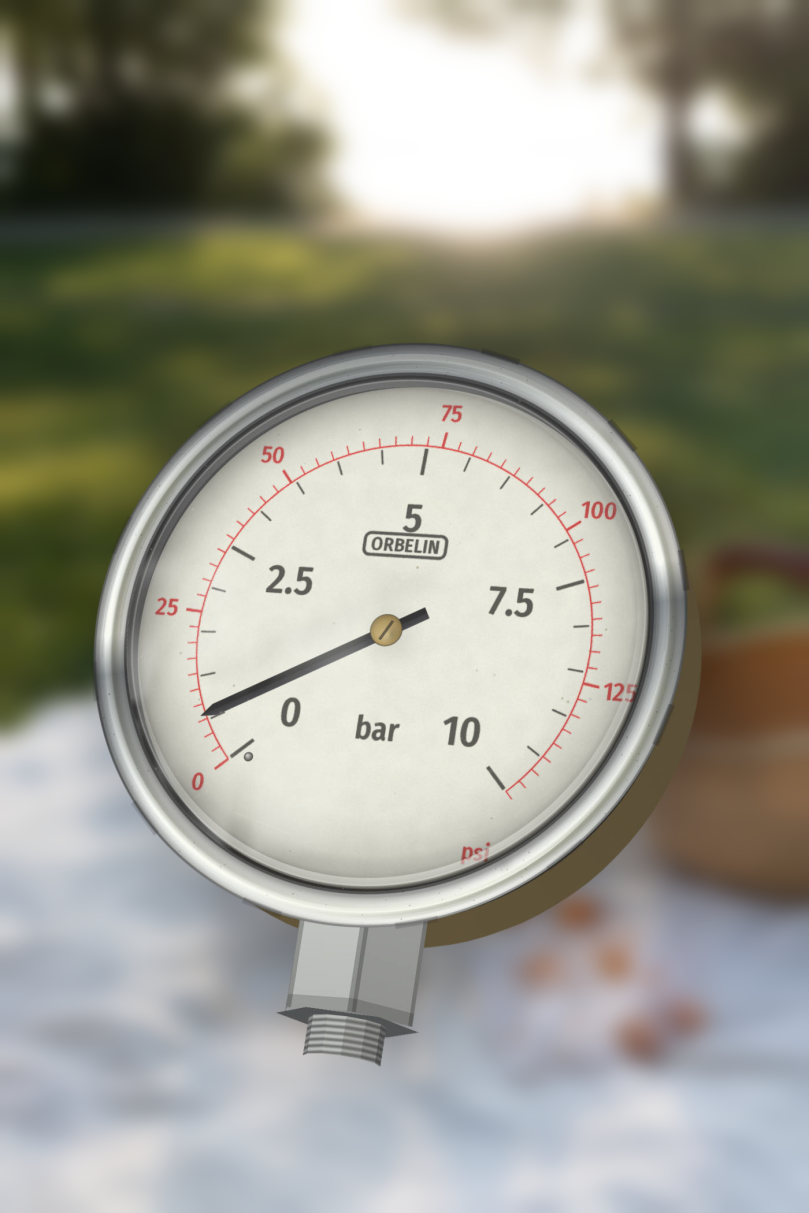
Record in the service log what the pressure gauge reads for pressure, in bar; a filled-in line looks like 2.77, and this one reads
0.5
